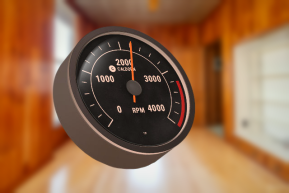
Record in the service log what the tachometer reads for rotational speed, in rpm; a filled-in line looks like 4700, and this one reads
2200
